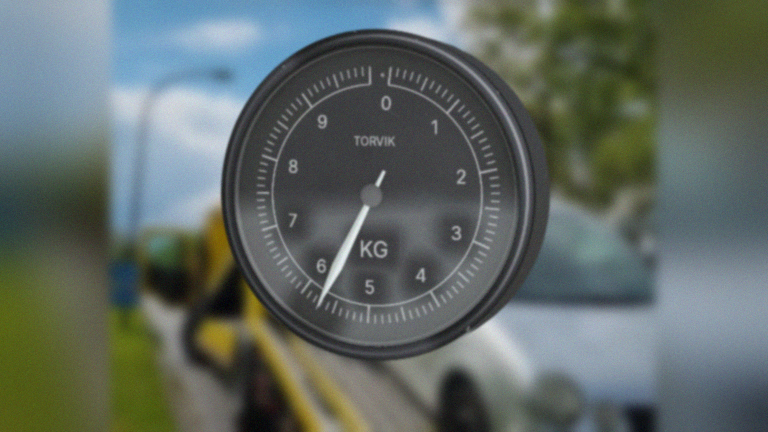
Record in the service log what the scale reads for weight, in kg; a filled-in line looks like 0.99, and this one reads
5.7
